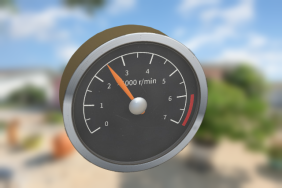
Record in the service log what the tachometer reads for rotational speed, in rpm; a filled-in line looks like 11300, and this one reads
2500
